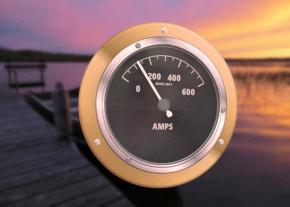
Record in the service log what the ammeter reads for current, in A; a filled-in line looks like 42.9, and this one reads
125
